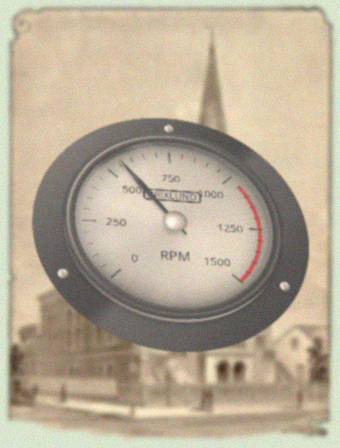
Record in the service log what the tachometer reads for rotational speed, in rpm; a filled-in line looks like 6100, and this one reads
550
